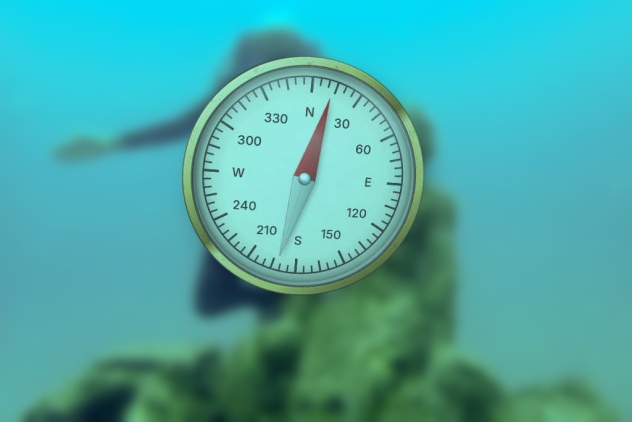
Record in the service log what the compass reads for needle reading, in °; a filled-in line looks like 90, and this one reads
12.5
